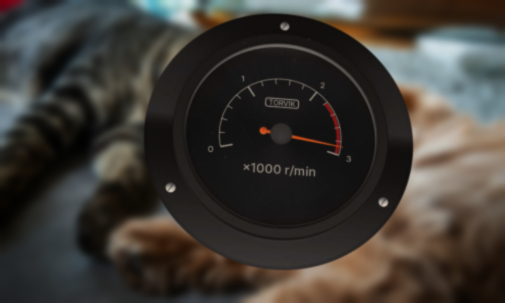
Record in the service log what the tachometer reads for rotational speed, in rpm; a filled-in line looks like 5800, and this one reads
2900
